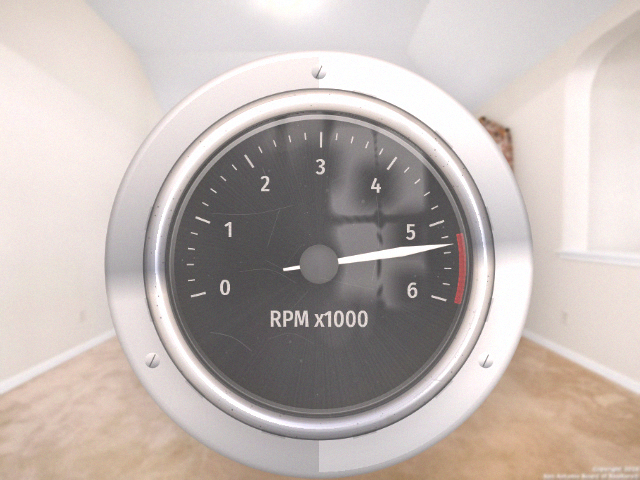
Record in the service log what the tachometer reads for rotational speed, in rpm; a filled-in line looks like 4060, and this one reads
5300
